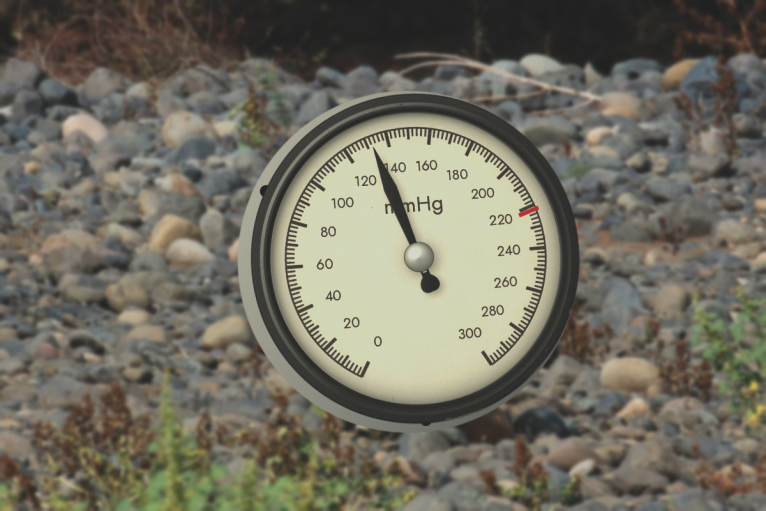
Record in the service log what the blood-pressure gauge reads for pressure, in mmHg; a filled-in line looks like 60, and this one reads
132
